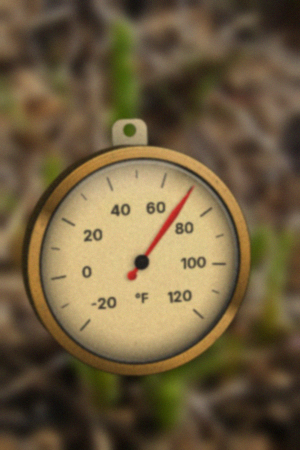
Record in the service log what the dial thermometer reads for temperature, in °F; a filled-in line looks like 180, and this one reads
70
